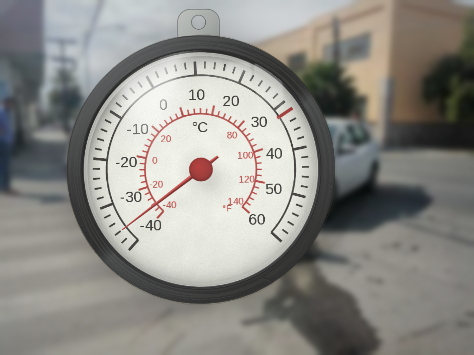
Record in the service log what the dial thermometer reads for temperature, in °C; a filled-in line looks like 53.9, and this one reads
-36
